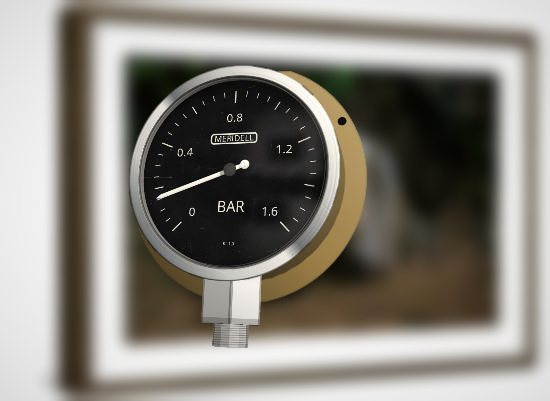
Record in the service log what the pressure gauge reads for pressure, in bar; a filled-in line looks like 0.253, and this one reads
0.15
